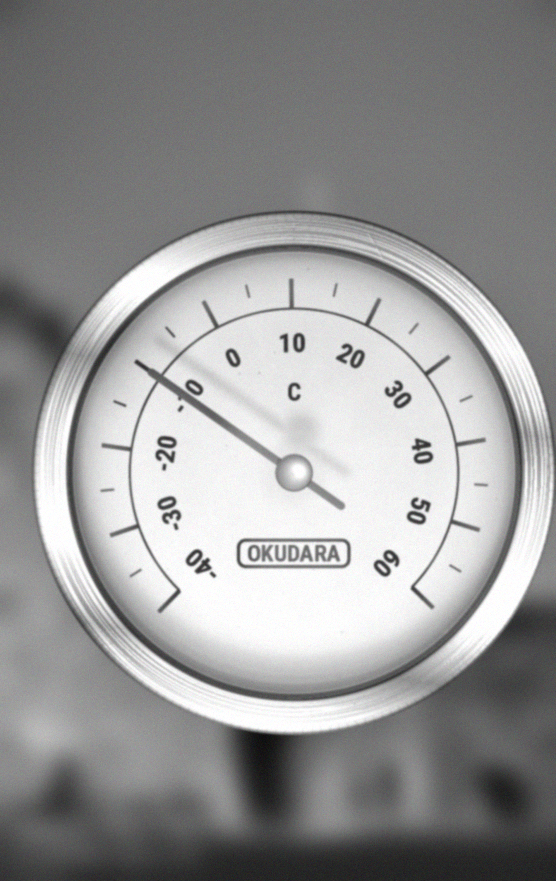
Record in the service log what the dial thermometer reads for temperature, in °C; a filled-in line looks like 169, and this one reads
-10
